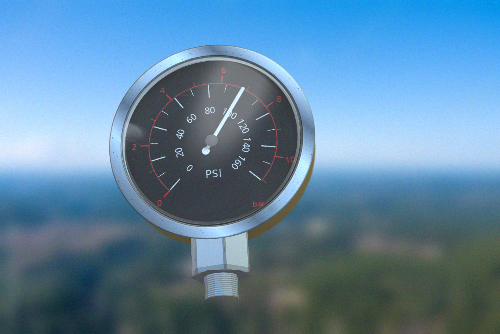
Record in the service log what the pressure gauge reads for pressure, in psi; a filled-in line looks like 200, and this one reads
100
